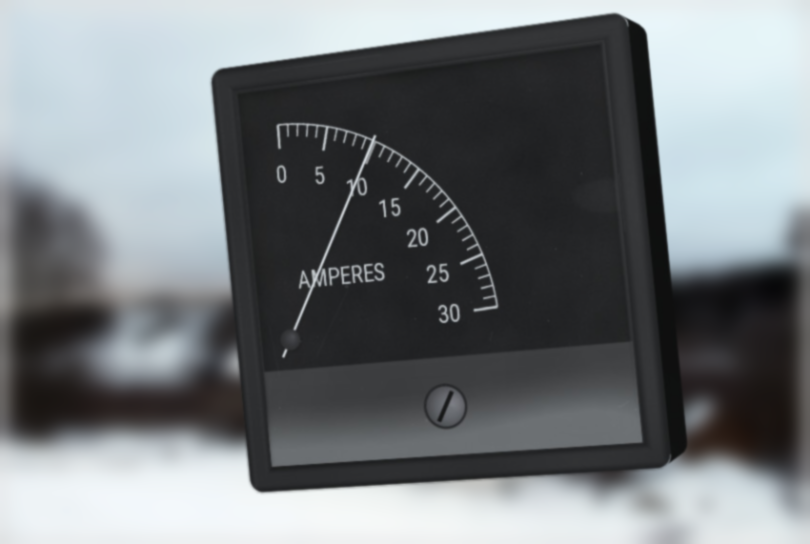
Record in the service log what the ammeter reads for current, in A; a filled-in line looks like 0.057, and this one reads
10
